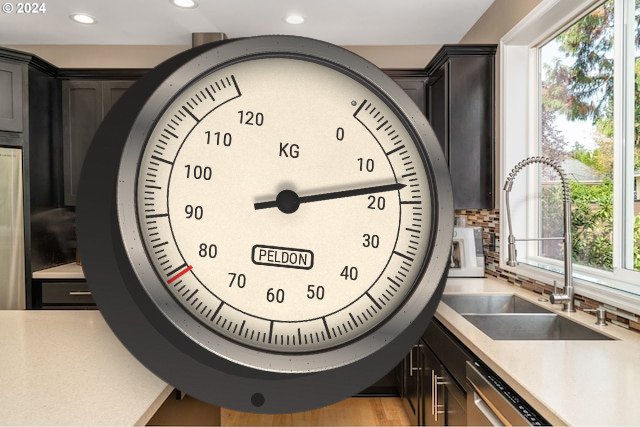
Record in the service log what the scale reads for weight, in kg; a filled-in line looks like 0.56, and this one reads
17
